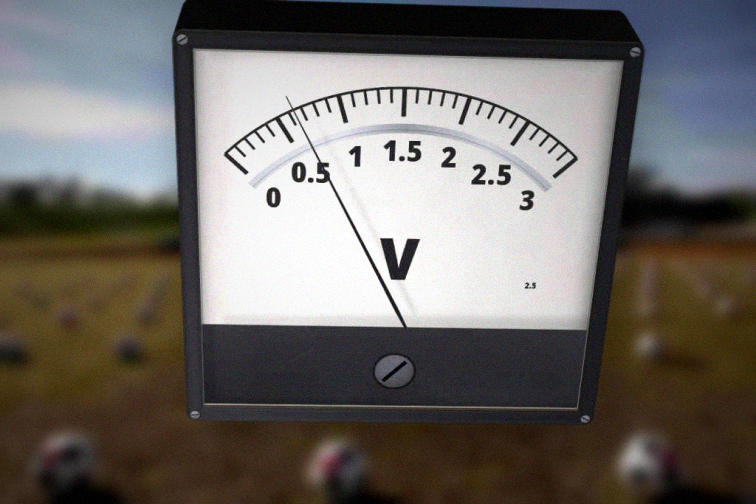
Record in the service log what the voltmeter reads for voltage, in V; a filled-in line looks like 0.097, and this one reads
0.65
